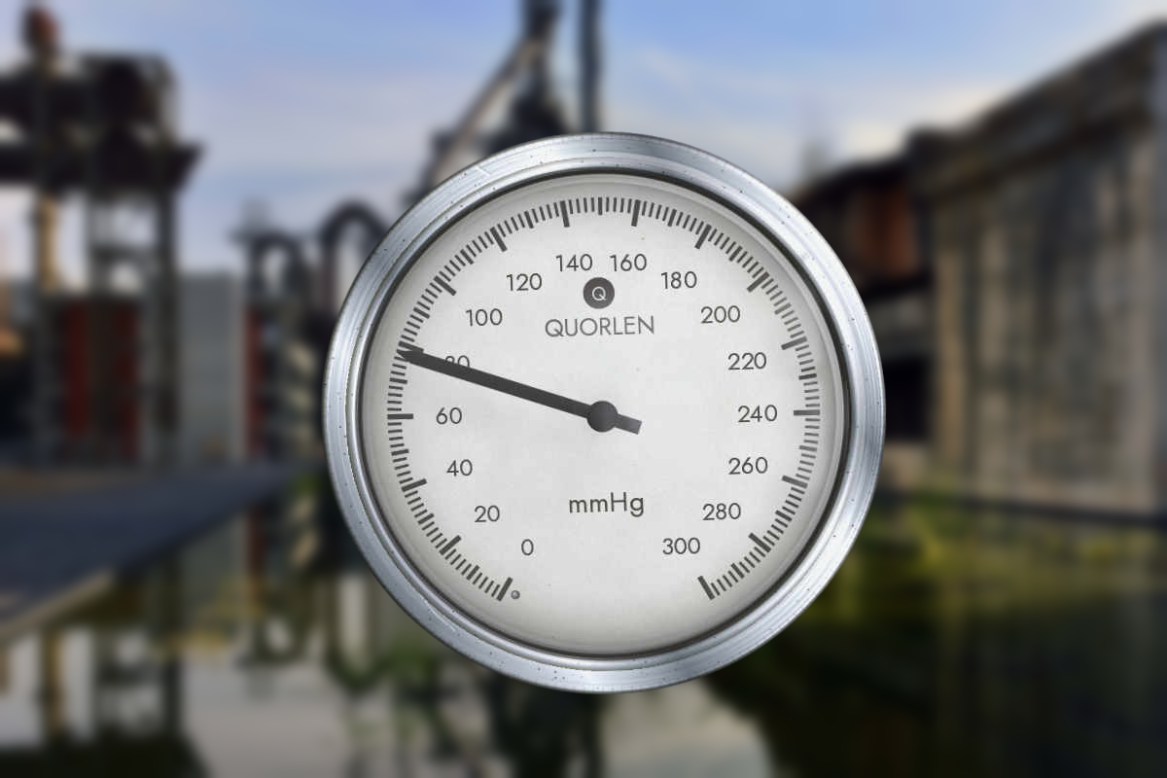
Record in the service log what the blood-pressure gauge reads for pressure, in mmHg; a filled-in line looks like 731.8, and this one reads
78
